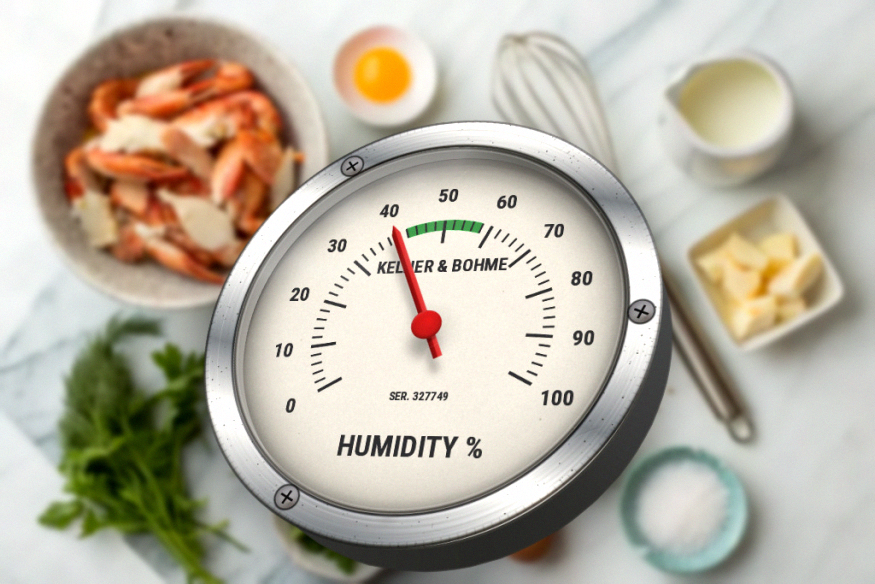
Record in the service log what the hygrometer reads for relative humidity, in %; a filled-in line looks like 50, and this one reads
40
